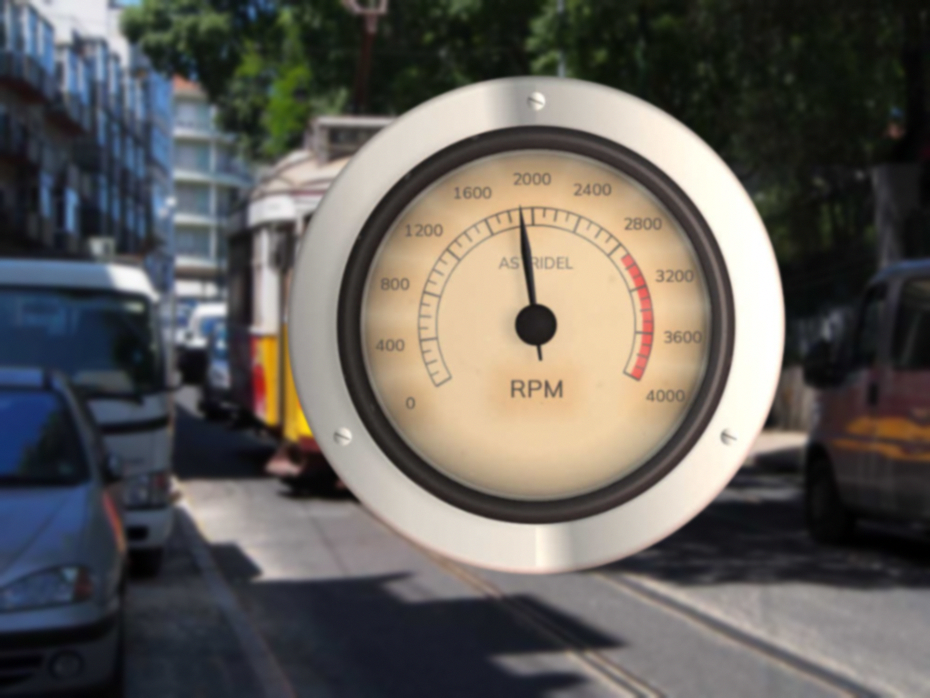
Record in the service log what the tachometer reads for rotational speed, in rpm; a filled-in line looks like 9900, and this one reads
1900
